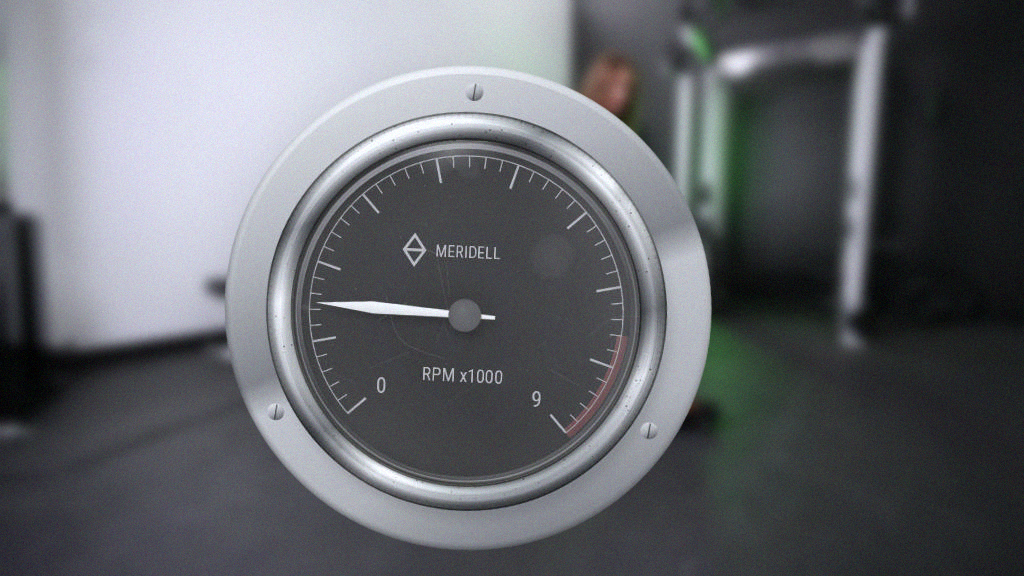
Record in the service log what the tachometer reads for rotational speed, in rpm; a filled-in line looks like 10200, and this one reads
1500
